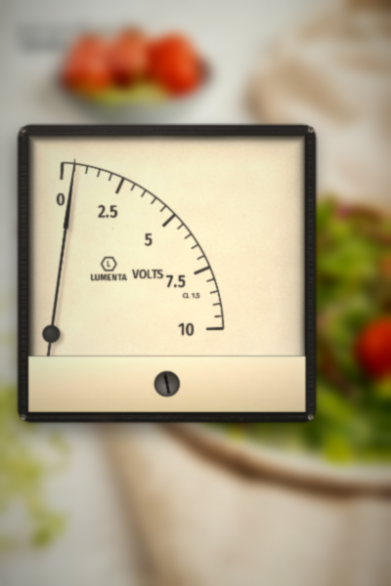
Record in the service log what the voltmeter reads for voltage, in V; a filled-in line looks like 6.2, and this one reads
0.5
